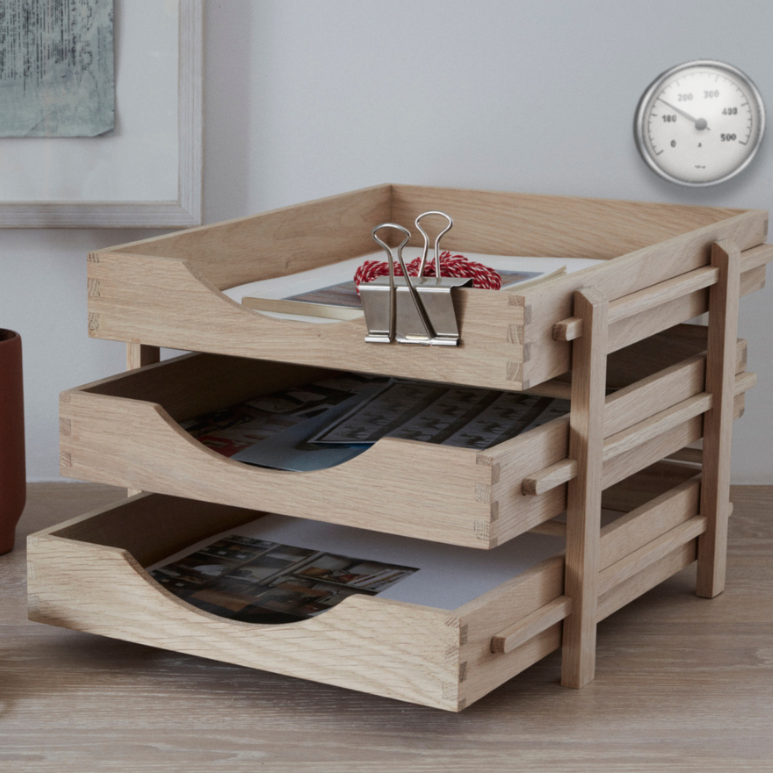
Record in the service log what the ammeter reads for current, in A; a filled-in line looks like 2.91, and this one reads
140
